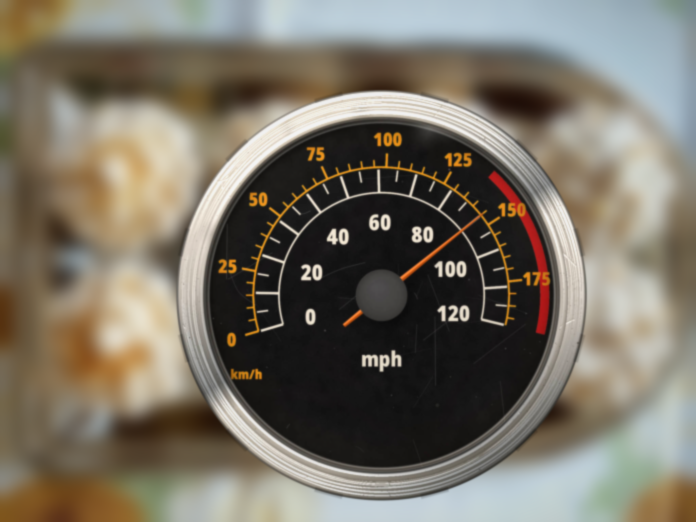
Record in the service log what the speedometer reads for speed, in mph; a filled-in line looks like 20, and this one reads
90
